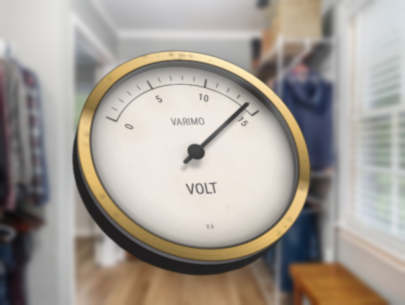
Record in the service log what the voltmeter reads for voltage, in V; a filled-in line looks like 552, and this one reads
14
